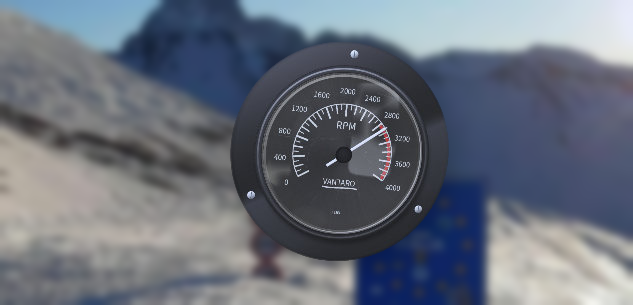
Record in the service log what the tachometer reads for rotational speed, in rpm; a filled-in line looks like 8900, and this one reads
2900
